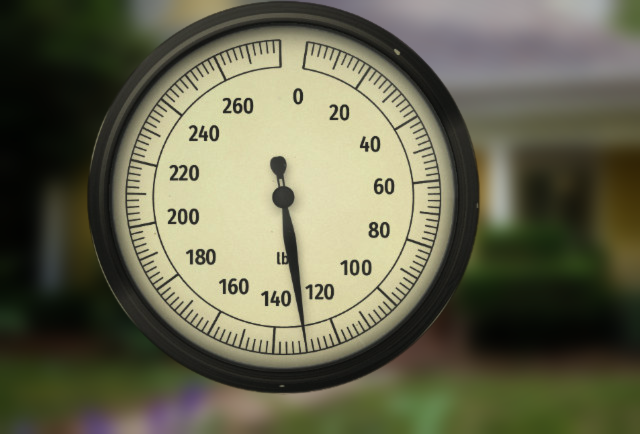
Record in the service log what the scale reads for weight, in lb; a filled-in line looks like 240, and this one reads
130
